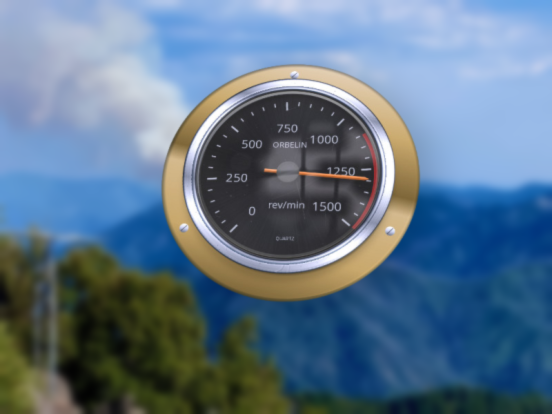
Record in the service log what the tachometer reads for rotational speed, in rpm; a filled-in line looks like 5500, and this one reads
1300
